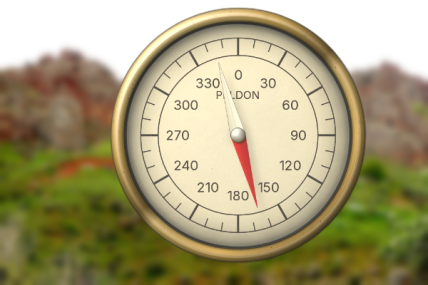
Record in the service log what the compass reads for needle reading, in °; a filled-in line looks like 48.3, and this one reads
165
